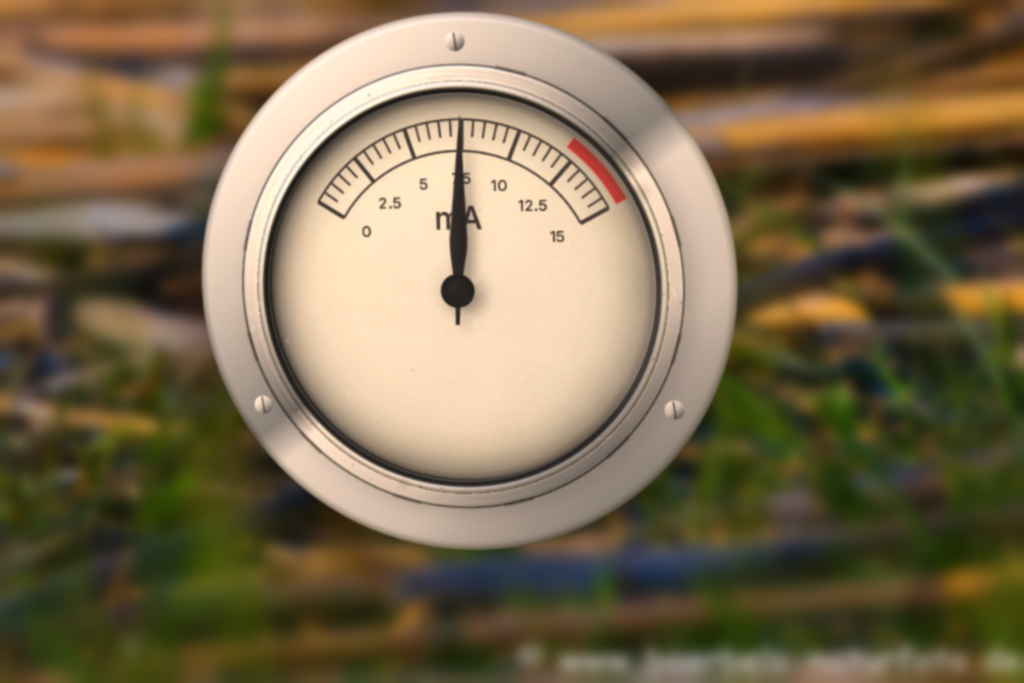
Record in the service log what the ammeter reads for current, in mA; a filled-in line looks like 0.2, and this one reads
7.5
